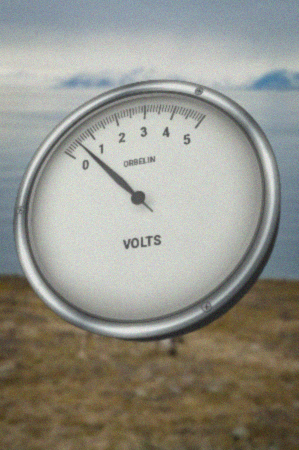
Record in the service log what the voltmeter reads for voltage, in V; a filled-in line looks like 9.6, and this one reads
0.5
